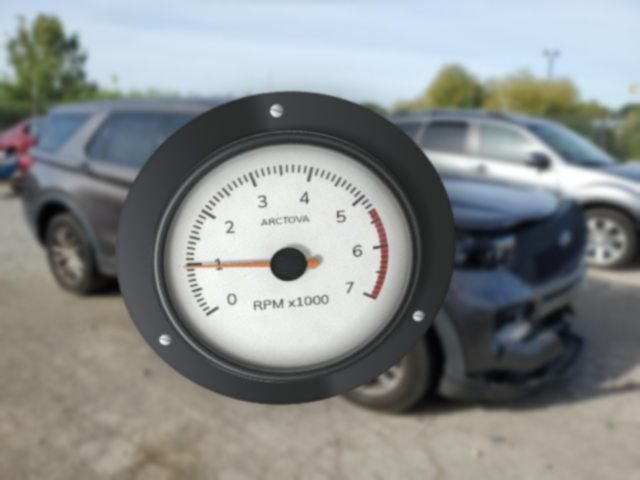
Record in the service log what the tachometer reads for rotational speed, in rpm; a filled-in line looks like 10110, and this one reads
1000
